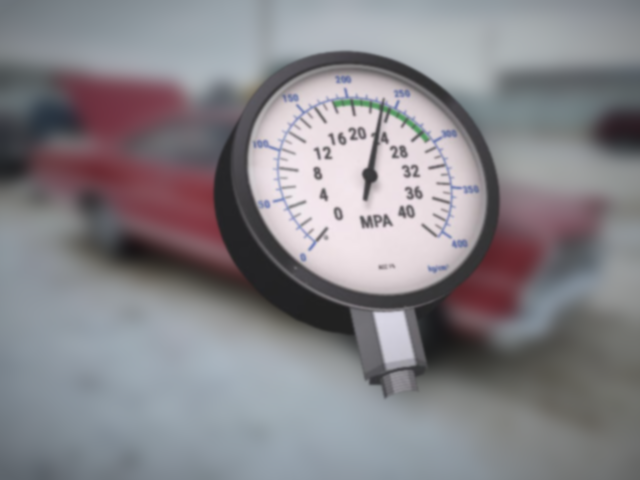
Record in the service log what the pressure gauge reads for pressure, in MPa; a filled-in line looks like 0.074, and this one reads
23
